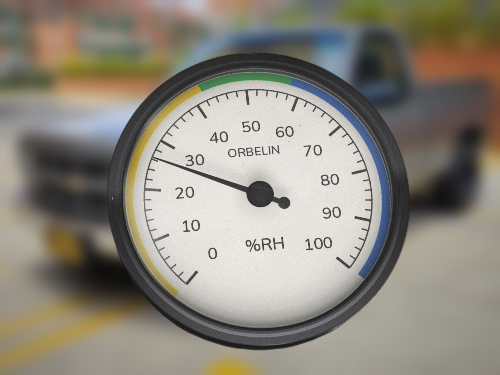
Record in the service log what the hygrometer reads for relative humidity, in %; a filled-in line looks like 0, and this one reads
26
